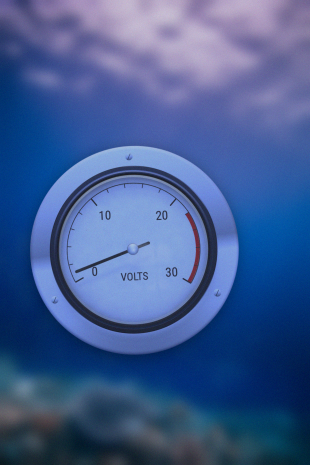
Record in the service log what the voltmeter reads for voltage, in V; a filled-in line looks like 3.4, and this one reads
1
